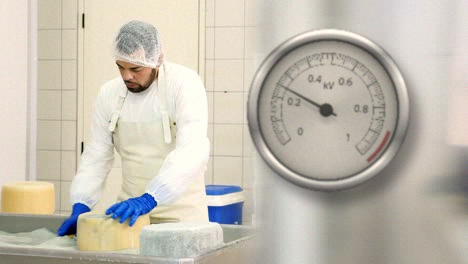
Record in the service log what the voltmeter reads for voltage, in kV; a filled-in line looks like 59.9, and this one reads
0.25
